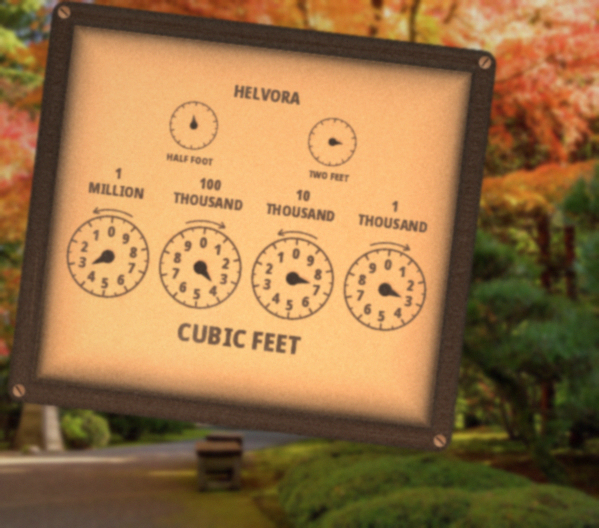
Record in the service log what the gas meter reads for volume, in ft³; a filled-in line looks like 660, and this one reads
337300
